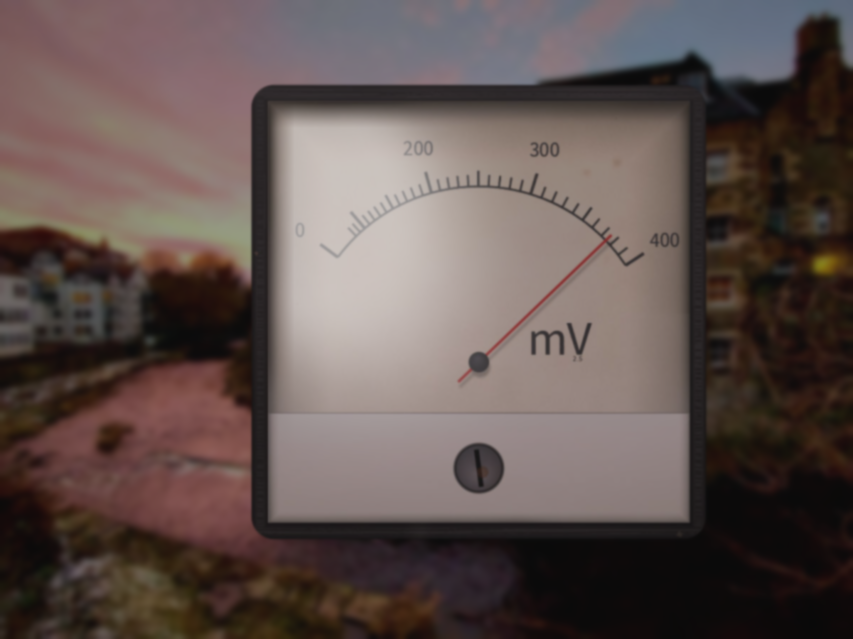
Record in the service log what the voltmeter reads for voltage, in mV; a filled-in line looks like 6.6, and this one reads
375
